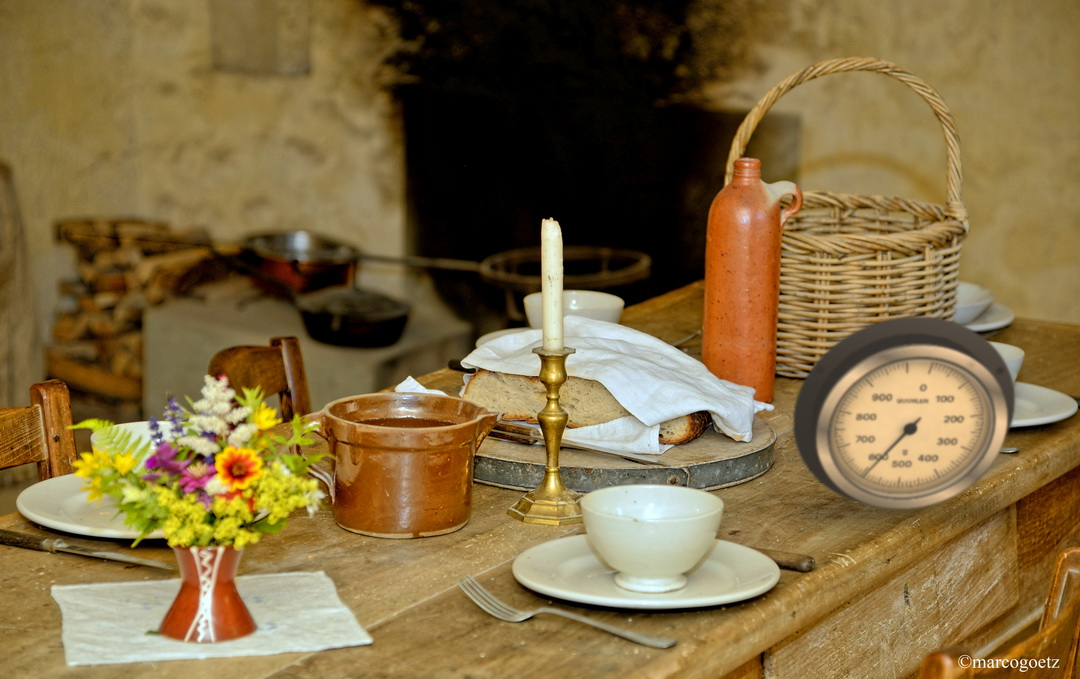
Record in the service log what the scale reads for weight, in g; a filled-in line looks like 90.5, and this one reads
600
